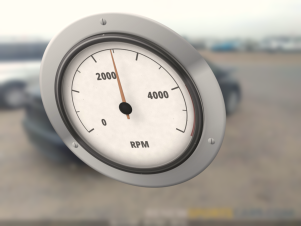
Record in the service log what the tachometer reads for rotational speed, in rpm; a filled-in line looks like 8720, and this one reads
2500
